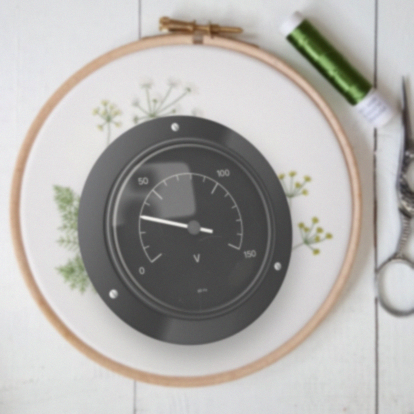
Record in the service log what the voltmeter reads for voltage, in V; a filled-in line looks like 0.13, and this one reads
30
